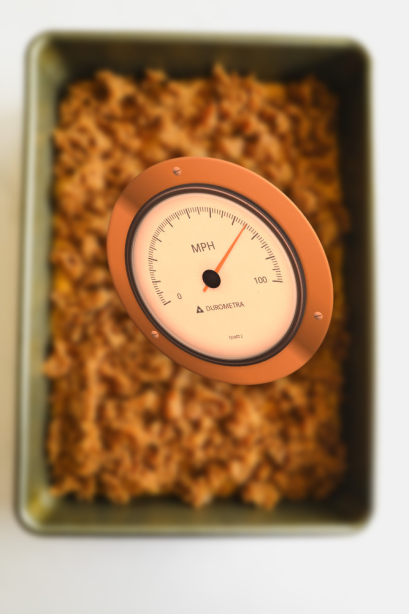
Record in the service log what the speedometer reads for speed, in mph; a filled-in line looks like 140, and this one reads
75
